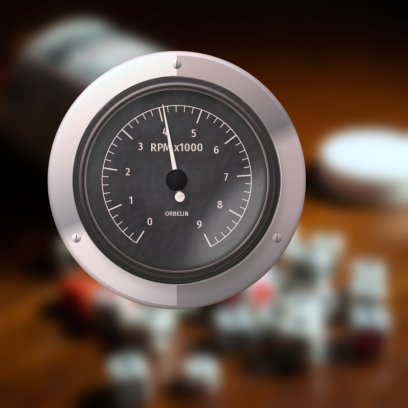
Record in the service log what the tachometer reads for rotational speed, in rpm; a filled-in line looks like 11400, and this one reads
4100
